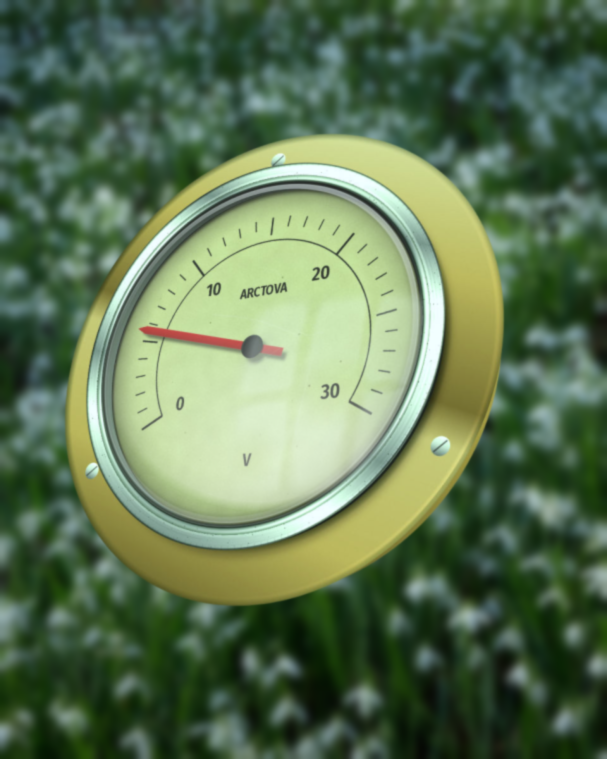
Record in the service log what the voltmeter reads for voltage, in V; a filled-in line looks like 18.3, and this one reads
5.5
